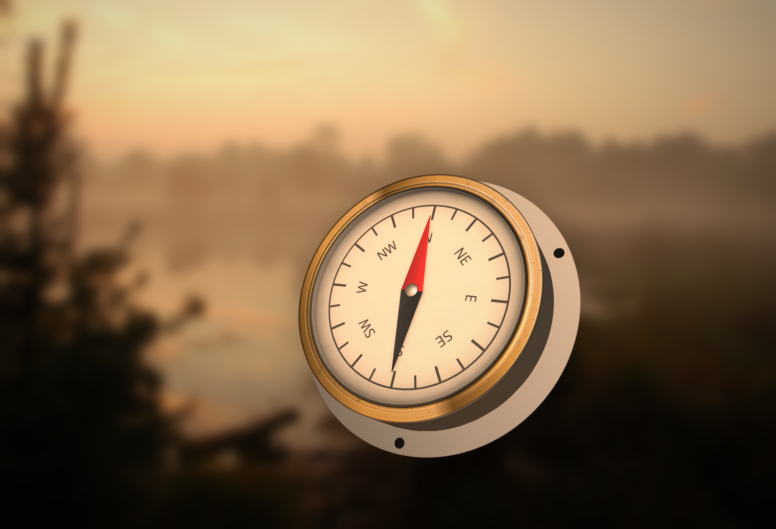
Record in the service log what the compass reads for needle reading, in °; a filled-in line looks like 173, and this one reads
0
